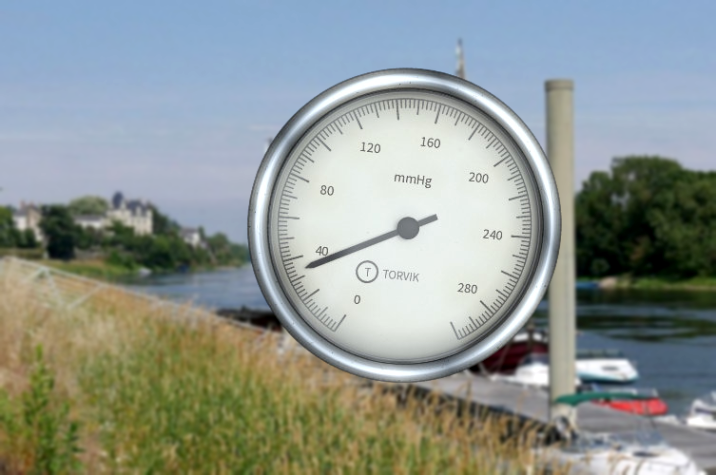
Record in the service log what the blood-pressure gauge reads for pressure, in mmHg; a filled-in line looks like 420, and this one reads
34
